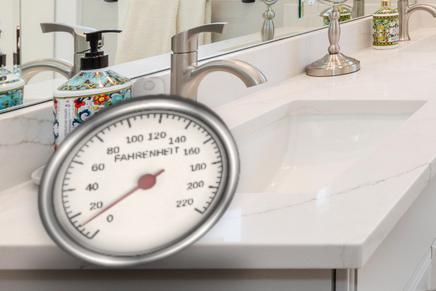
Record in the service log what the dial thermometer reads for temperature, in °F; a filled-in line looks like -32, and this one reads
12
